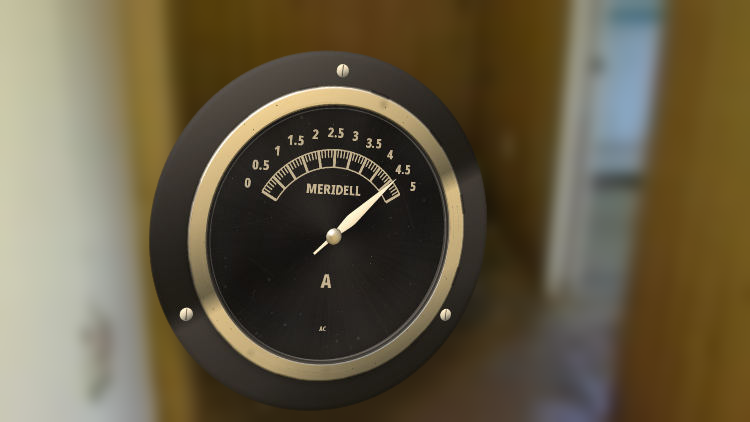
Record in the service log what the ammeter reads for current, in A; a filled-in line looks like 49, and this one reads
4.5
